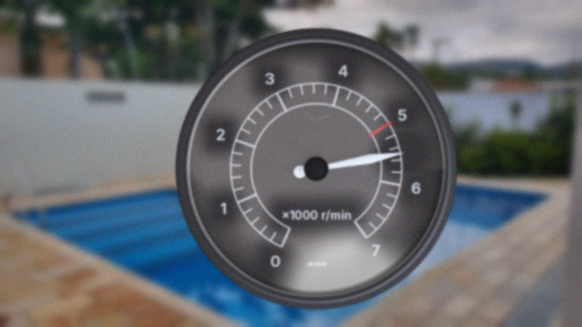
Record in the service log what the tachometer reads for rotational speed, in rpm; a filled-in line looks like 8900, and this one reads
5500
